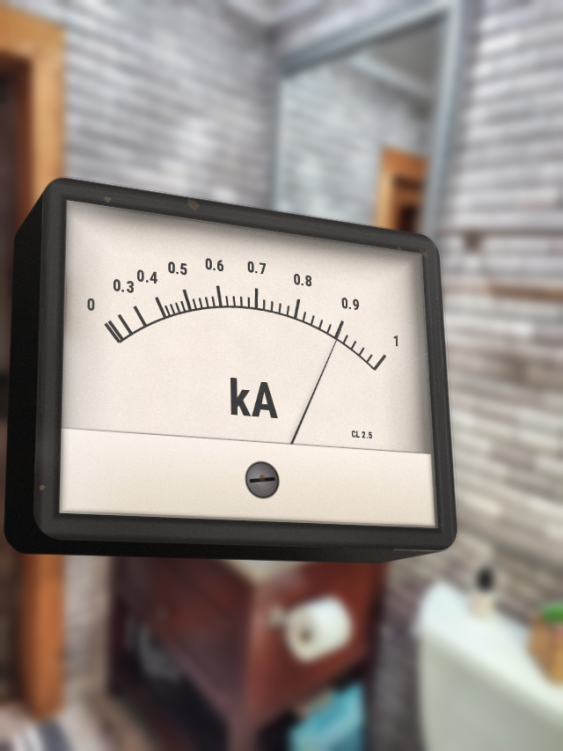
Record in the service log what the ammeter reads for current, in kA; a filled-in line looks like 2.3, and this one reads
0.9
